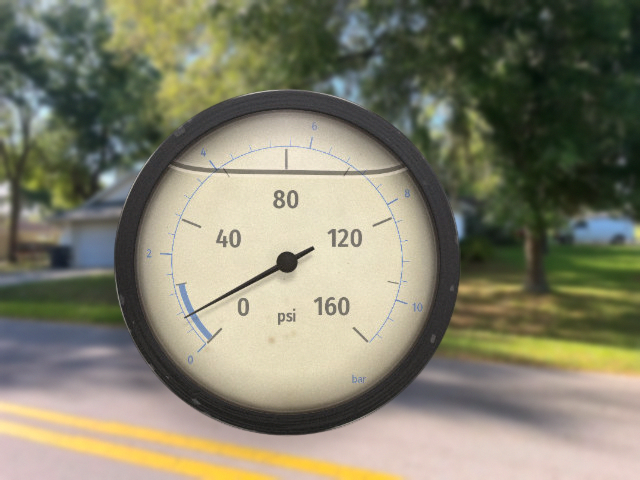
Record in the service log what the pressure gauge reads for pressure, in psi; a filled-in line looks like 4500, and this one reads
10
